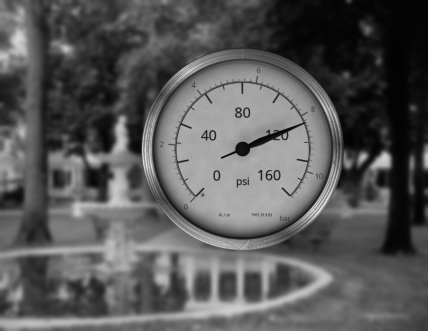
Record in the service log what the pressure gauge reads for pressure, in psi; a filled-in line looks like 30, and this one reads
120
